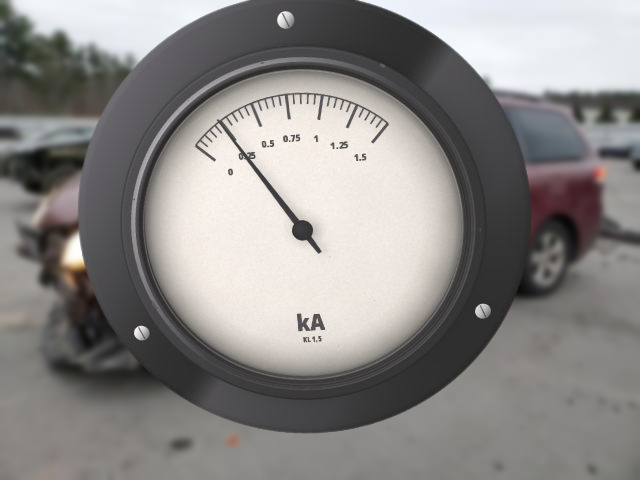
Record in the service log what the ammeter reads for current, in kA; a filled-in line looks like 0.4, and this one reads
0.25
